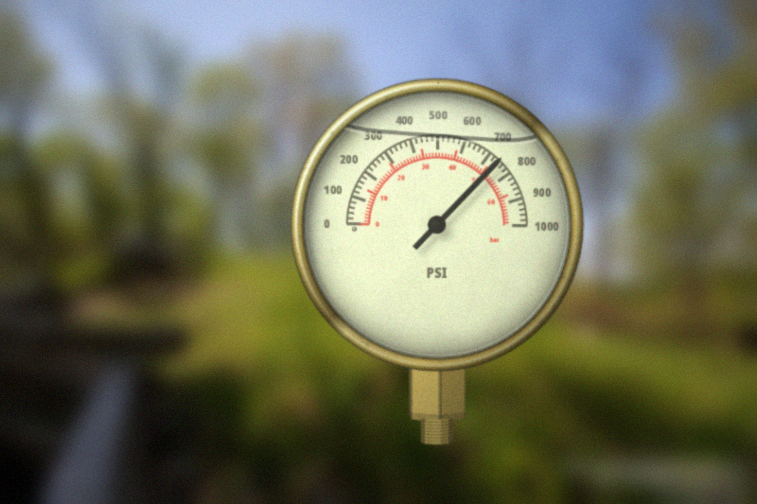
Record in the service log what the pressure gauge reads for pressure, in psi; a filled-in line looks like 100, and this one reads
740
